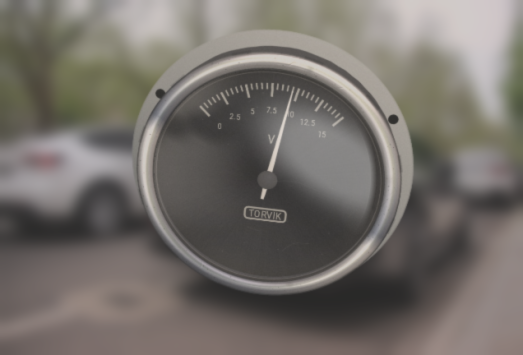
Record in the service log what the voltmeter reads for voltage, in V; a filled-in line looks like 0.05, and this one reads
9.5
